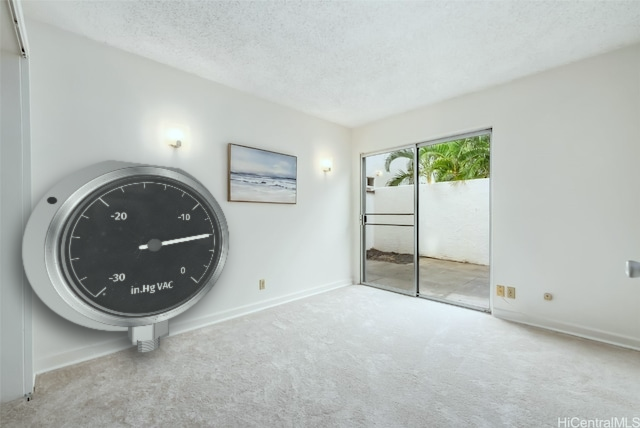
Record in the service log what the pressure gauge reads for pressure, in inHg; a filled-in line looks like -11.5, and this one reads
-6
